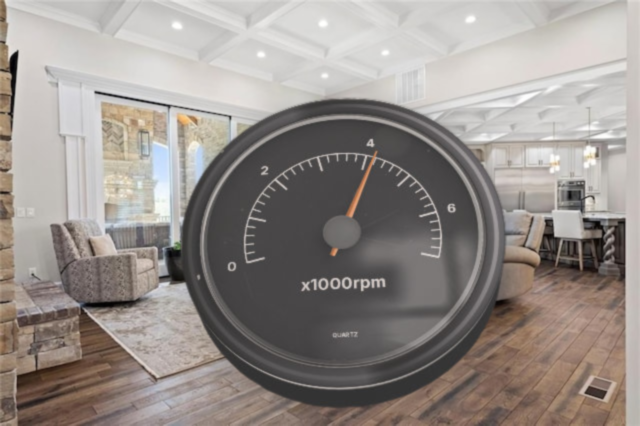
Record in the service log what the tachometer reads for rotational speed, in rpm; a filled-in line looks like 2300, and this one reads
4200
